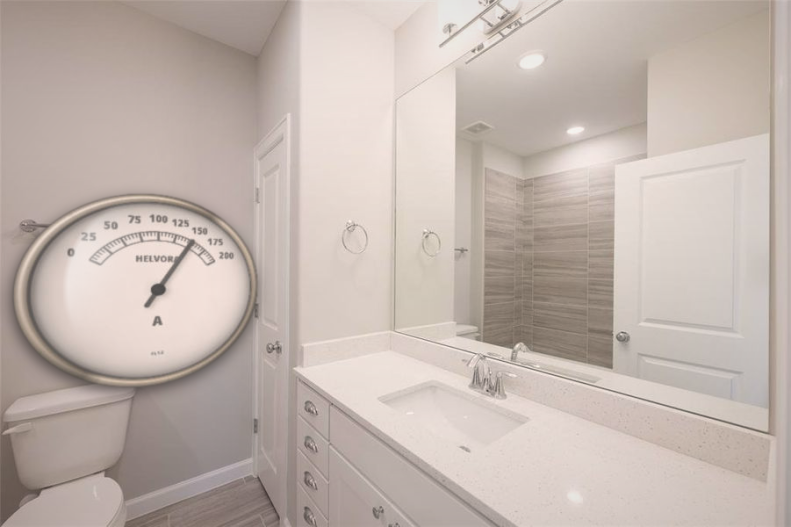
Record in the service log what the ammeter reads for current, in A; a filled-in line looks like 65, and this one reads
150
